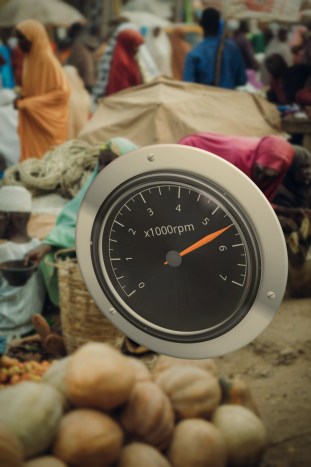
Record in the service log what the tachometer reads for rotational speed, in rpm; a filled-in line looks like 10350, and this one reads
5500
